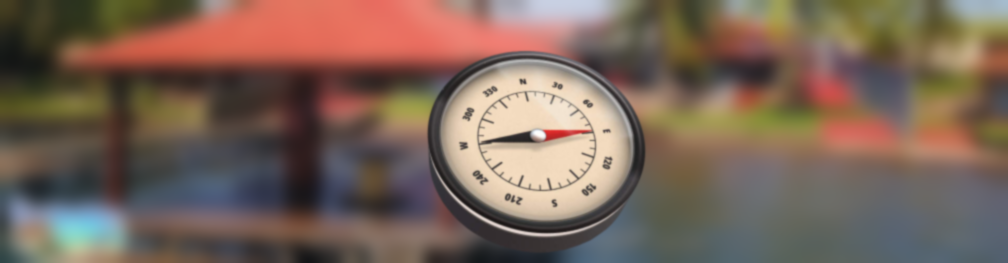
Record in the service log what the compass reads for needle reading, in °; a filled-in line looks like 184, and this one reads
90
